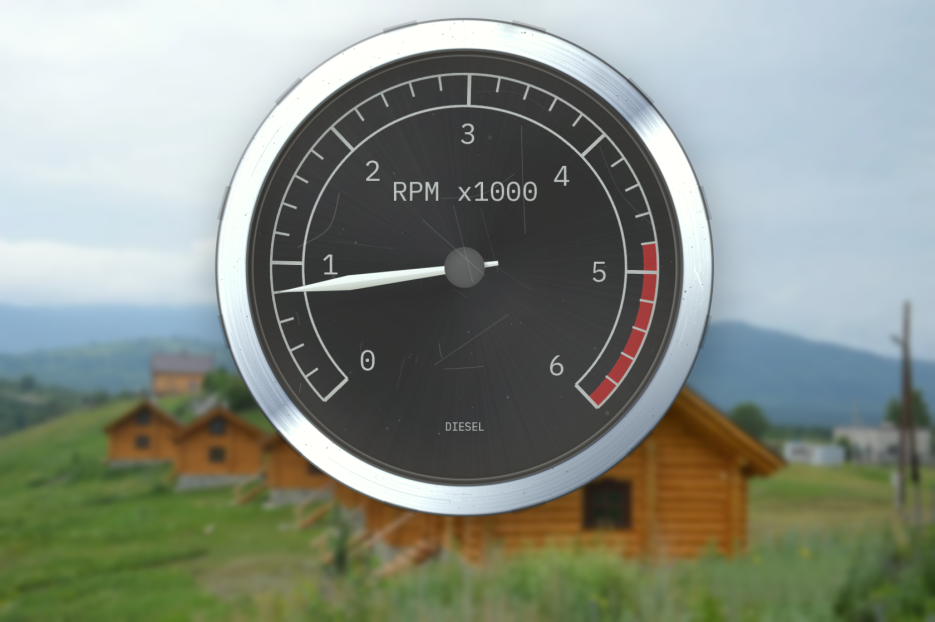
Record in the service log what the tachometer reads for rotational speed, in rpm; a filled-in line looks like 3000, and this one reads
800
